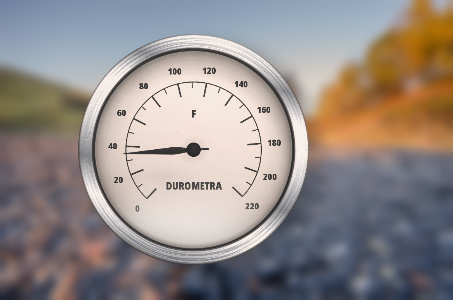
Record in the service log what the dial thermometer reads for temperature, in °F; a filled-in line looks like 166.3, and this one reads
35
